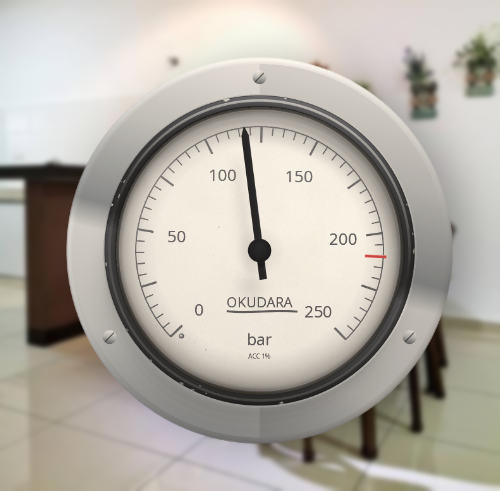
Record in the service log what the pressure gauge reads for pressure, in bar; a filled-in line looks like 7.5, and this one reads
117.5
